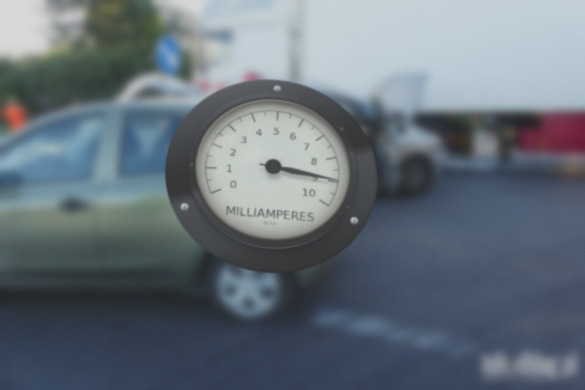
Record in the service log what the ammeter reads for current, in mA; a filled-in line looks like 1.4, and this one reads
9
